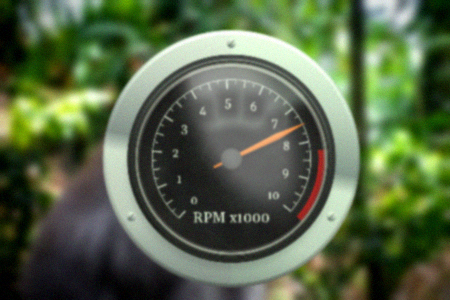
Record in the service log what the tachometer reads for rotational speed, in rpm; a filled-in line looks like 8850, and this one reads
7500
